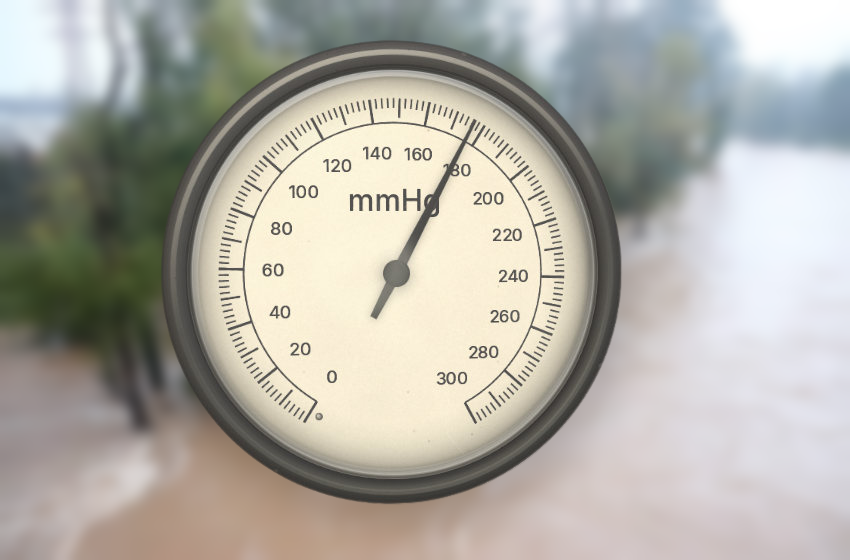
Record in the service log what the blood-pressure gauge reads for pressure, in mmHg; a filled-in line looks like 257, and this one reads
176
